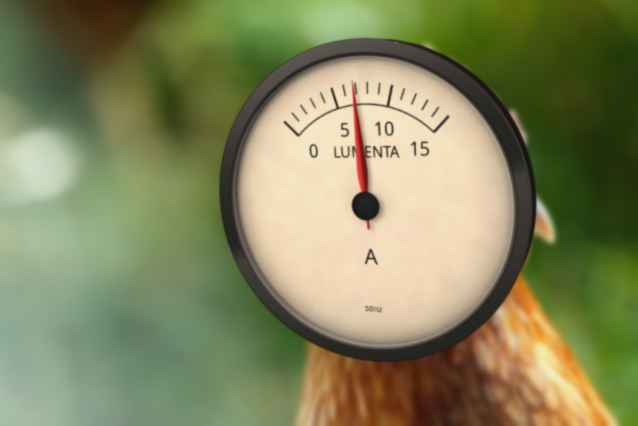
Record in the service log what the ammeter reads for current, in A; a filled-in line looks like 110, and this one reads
7
